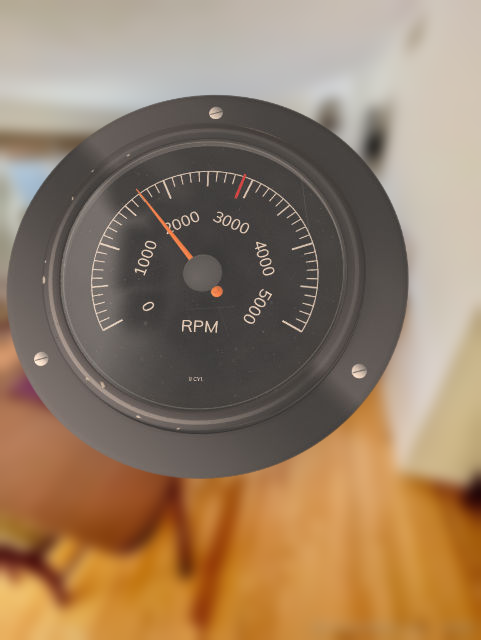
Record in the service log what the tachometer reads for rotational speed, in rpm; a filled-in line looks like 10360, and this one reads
1700
